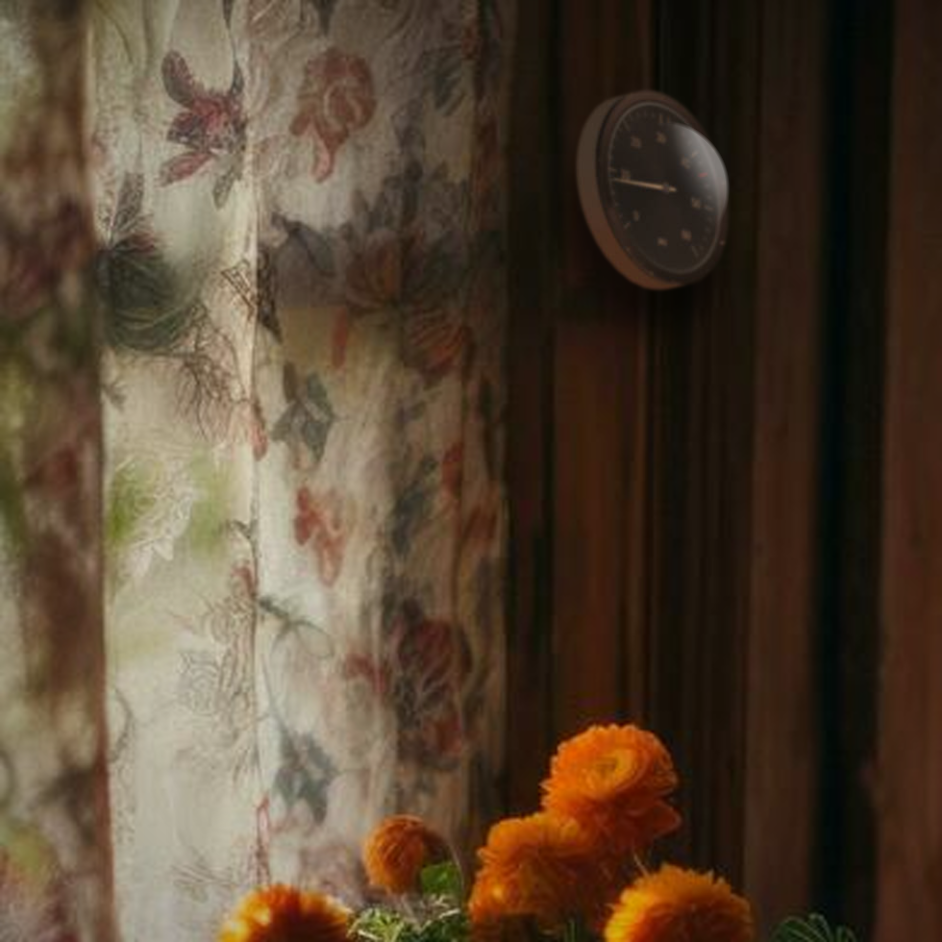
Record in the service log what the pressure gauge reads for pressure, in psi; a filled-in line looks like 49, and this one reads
8
